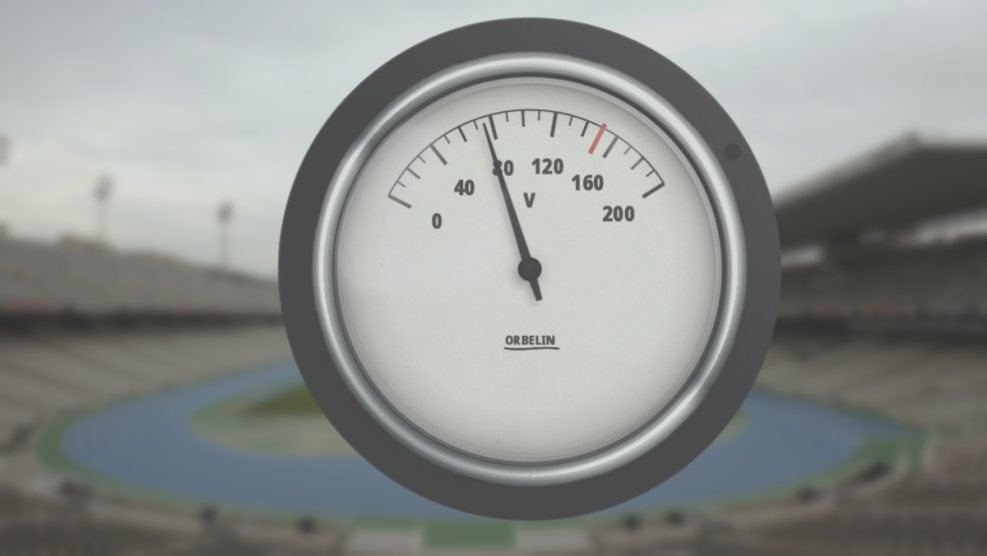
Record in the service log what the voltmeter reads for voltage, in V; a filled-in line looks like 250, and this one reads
75
